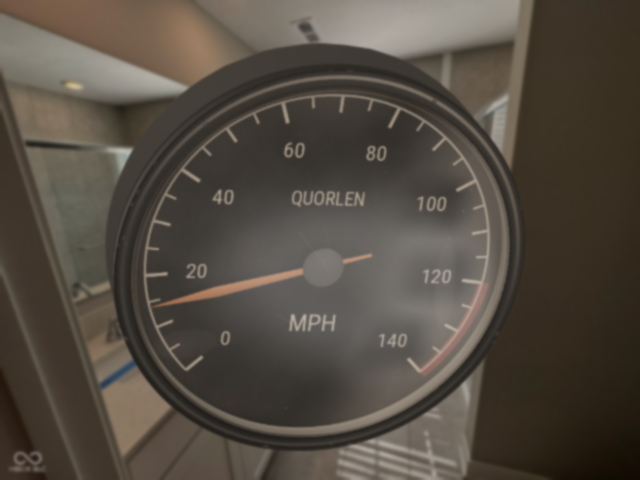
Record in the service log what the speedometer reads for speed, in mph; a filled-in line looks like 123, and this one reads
15
